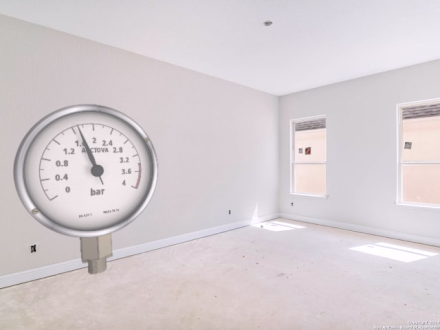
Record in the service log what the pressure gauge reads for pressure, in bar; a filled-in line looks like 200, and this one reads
1.7
